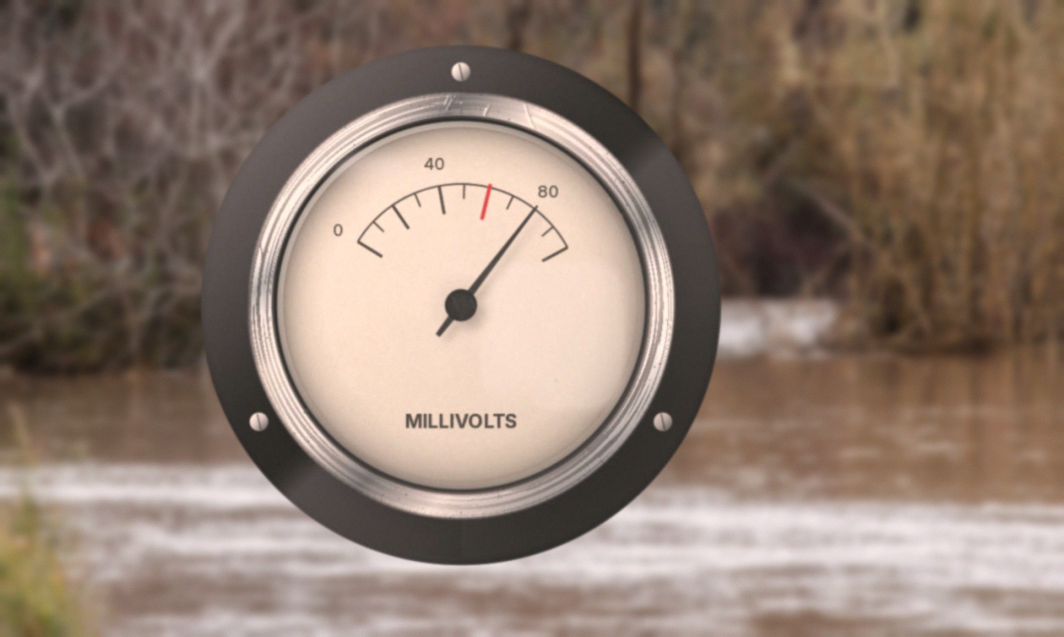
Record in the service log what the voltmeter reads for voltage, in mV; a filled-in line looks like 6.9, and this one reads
80
